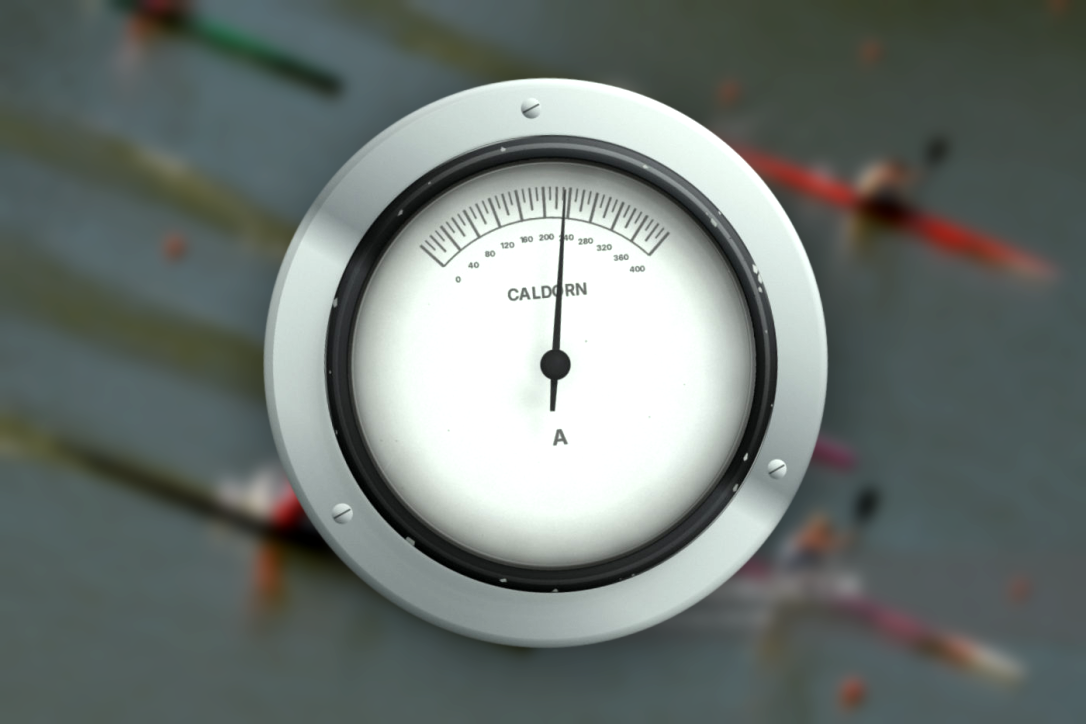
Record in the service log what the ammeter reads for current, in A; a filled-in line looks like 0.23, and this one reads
230
